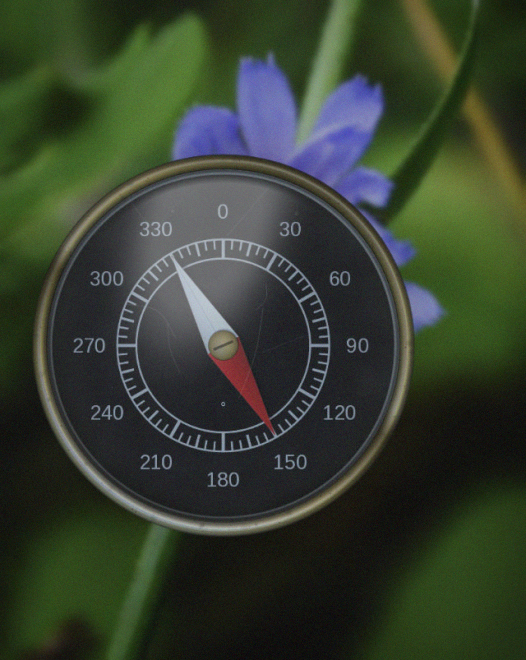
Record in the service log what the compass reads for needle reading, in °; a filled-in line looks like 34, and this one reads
150
